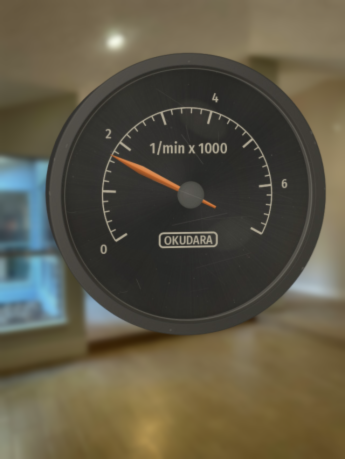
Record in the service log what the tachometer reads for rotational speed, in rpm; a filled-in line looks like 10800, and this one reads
1700
